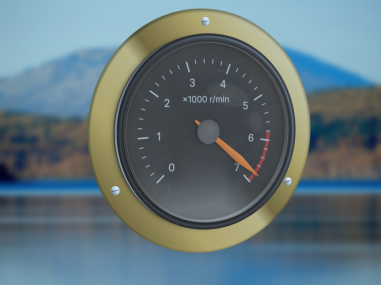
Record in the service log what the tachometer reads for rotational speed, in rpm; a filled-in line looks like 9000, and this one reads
6800
